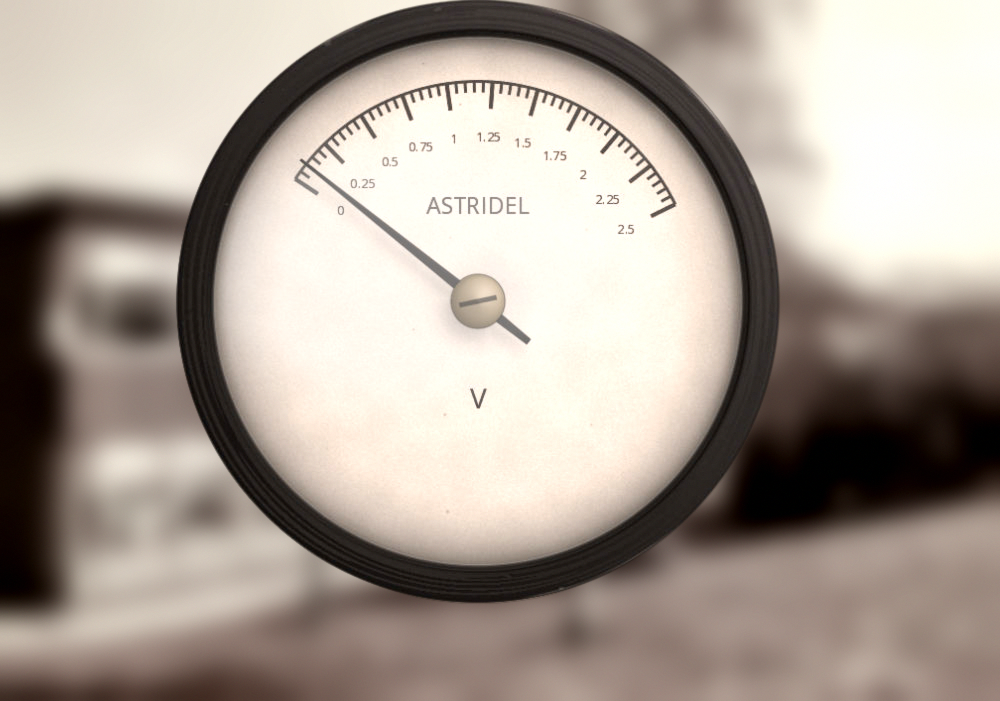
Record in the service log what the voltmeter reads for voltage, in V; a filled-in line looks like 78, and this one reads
0.1
